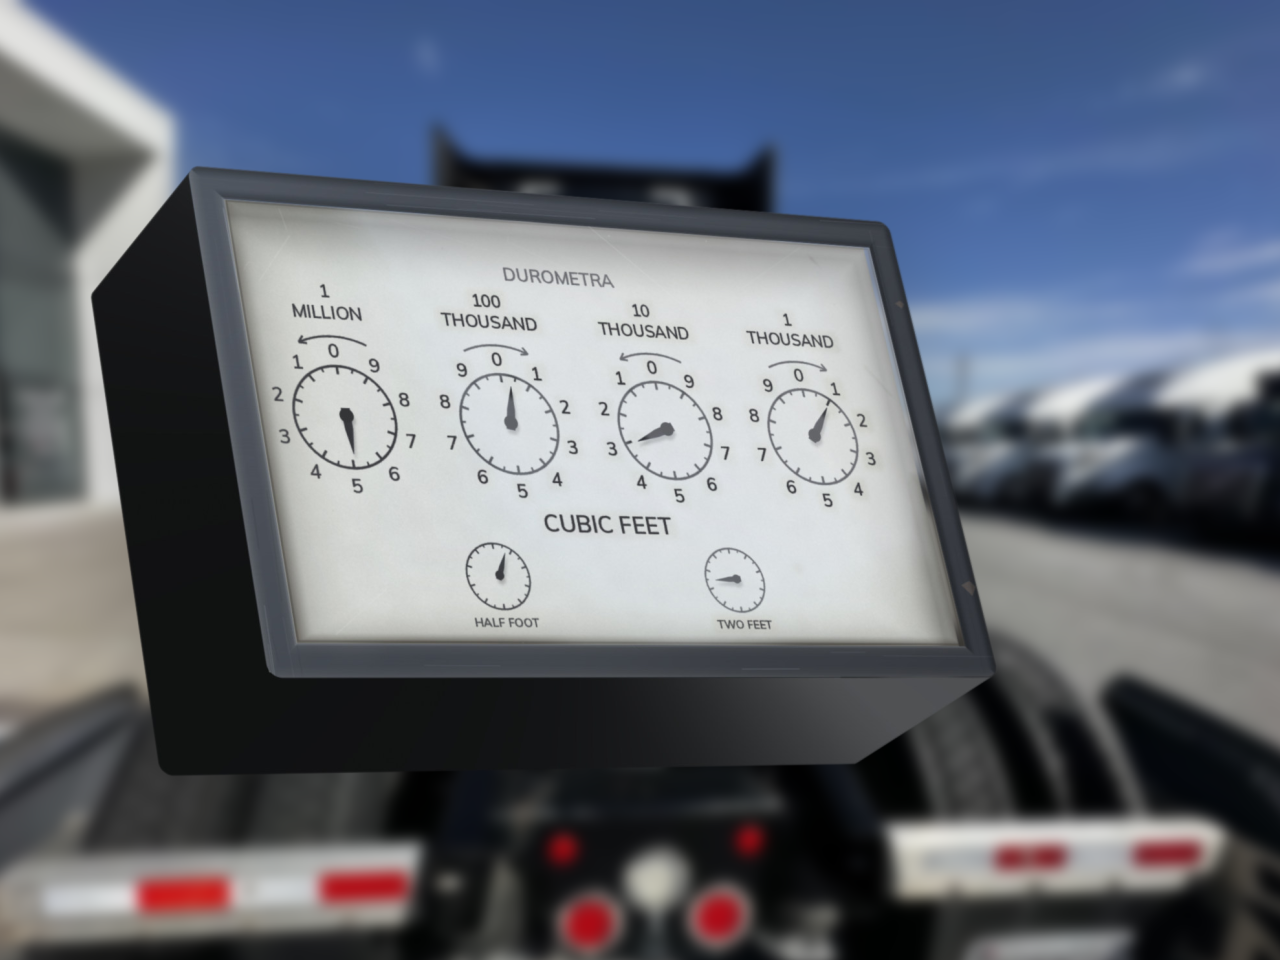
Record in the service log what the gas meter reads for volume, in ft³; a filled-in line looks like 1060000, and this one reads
503100
